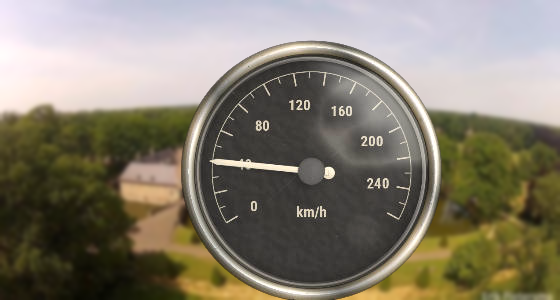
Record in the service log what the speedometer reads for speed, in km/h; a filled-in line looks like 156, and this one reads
40
